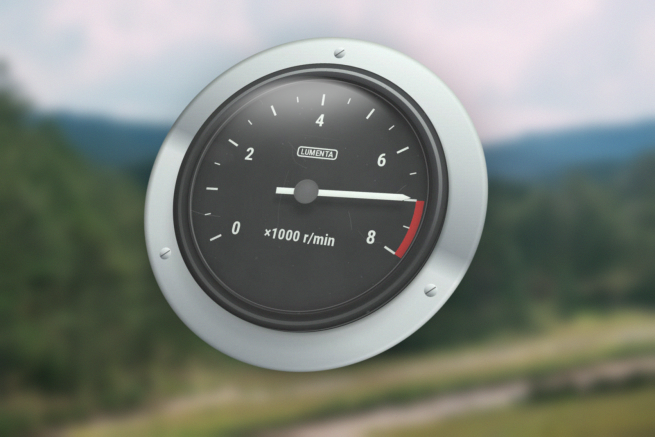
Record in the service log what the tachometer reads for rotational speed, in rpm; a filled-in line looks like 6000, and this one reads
7000
